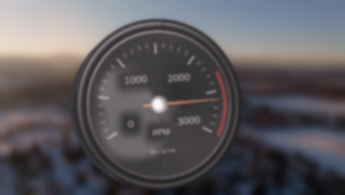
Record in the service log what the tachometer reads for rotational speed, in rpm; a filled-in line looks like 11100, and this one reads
2600
